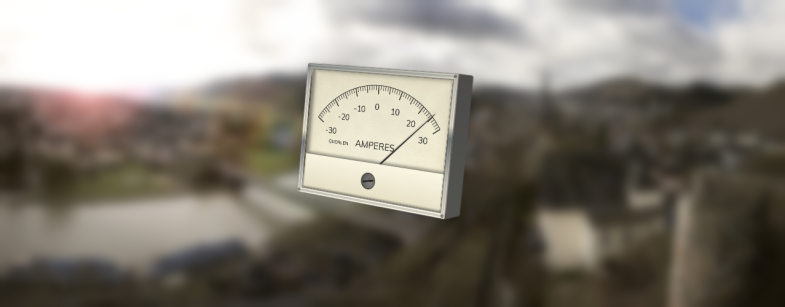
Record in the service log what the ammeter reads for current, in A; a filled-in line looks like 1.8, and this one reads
25
